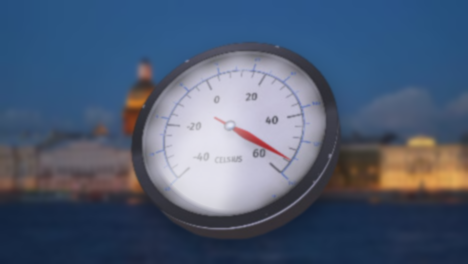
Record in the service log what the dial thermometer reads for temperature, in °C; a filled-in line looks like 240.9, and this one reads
56
